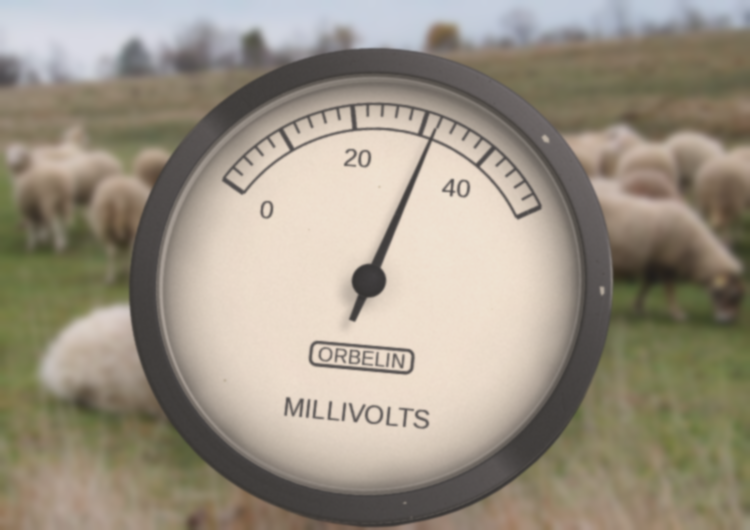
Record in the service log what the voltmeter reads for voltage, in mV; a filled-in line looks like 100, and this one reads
32
